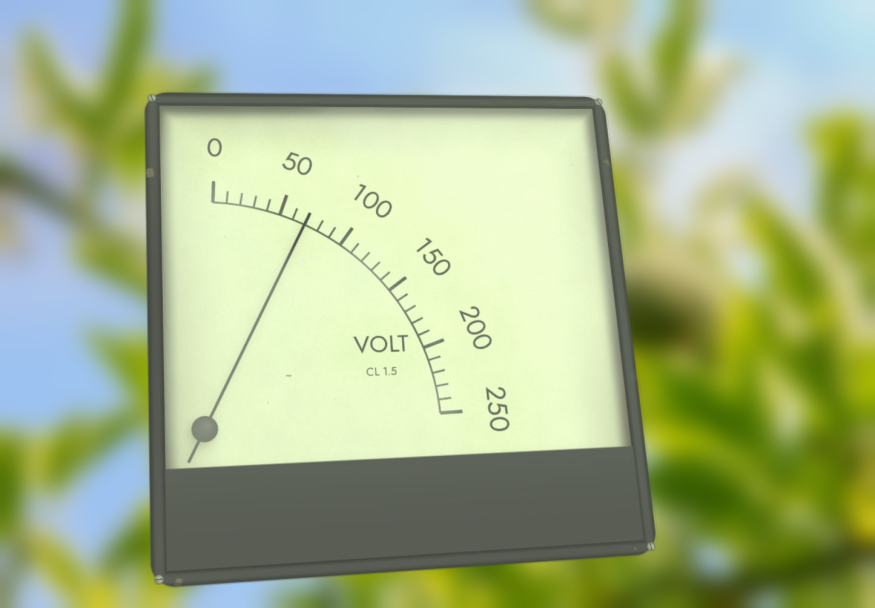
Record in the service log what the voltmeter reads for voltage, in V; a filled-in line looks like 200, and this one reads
70
